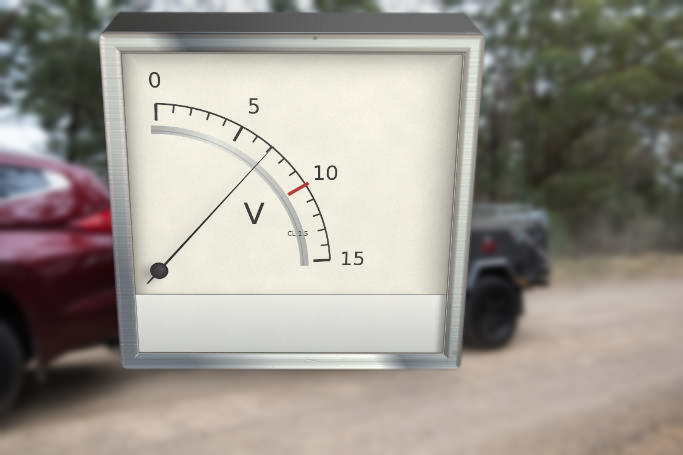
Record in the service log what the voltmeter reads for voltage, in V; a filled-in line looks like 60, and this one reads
7
